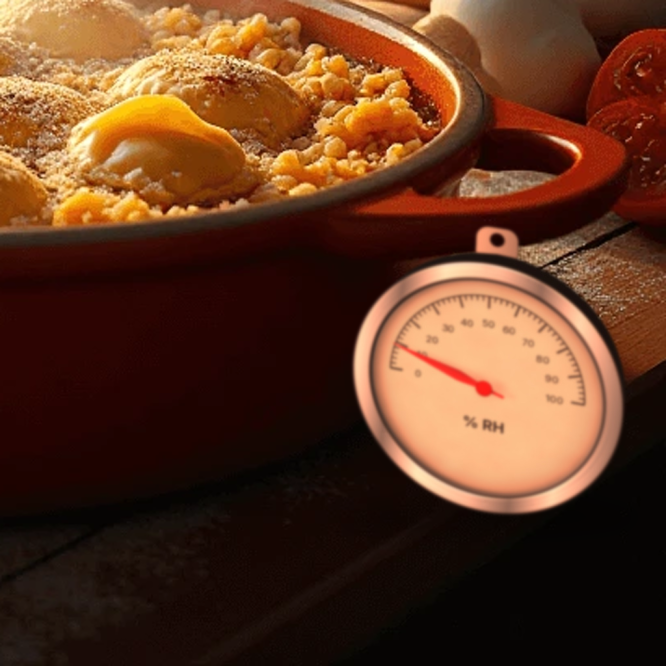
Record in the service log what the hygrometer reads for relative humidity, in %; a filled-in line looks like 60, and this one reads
10
